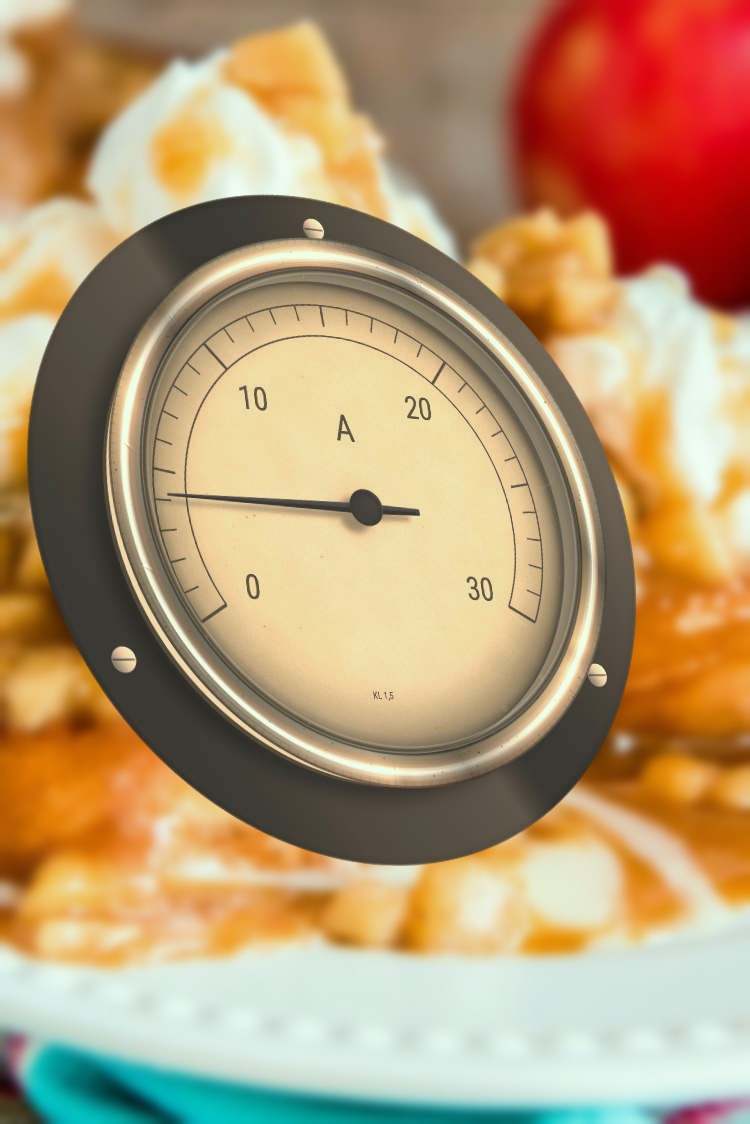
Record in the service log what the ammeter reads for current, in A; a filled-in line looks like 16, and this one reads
4
